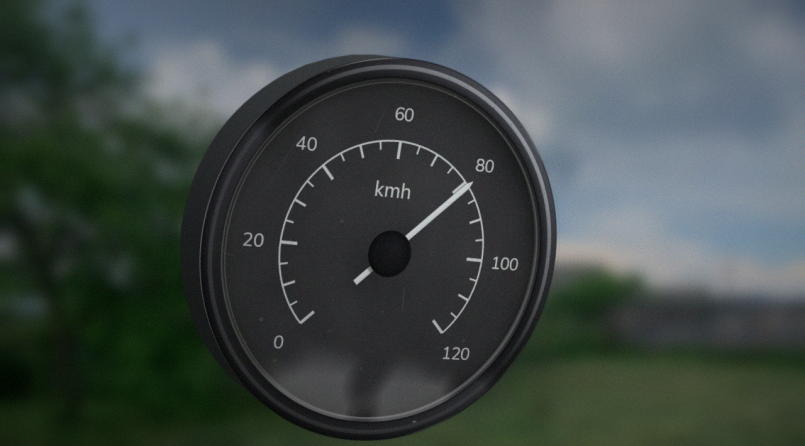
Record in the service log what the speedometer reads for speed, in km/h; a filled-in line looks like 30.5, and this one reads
80
